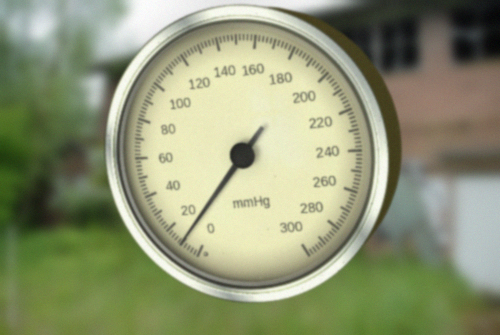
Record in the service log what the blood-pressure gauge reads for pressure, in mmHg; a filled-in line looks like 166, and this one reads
10
